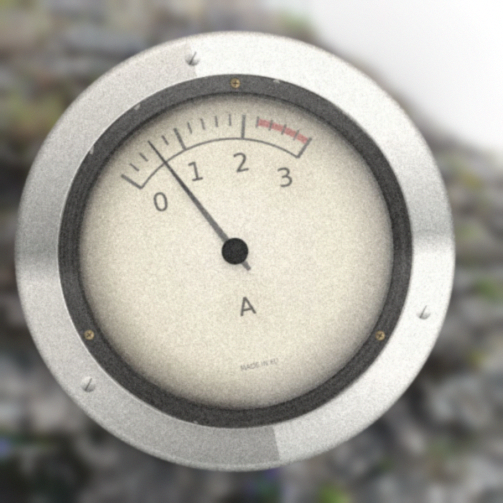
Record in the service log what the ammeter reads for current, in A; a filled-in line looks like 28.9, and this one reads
0.6
